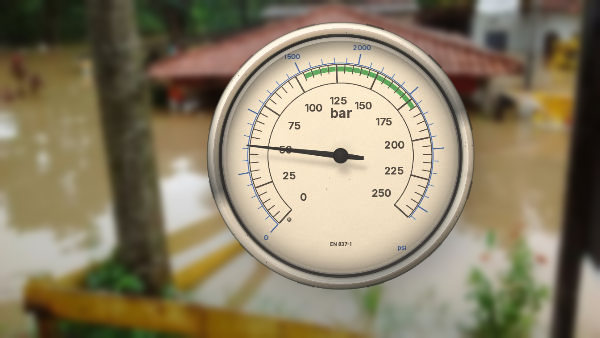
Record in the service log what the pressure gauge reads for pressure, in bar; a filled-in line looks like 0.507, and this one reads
50
